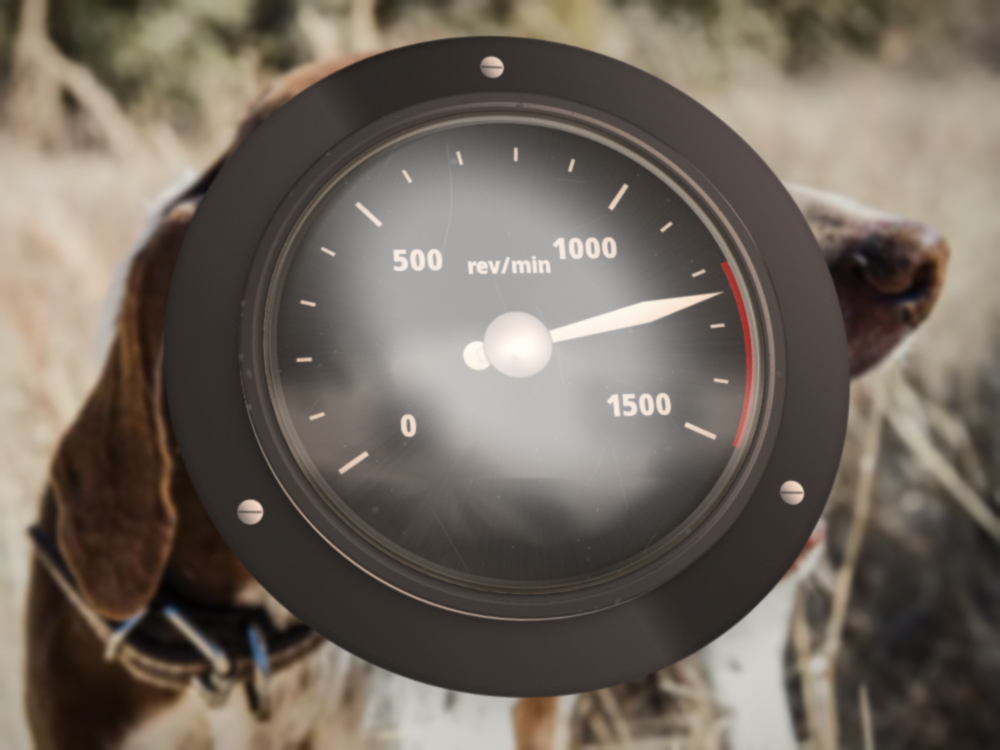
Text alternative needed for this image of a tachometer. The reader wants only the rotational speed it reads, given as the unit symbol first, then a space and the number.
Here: rpm 1250
